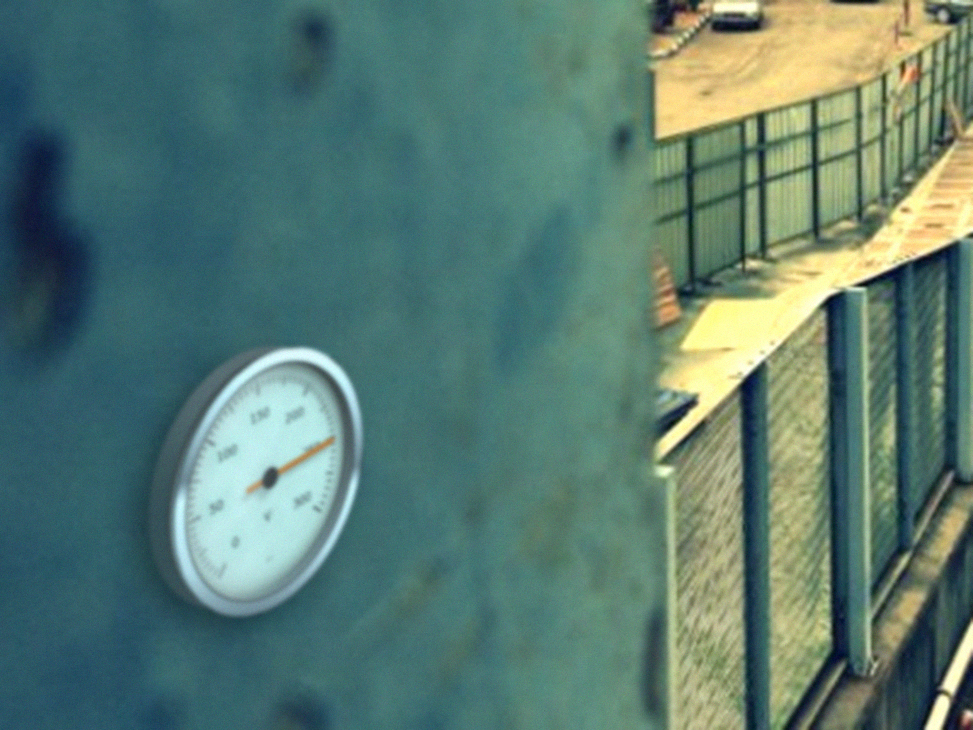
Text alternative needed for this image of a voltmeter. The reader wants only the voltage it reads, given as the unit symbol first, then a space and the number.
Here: V 250
